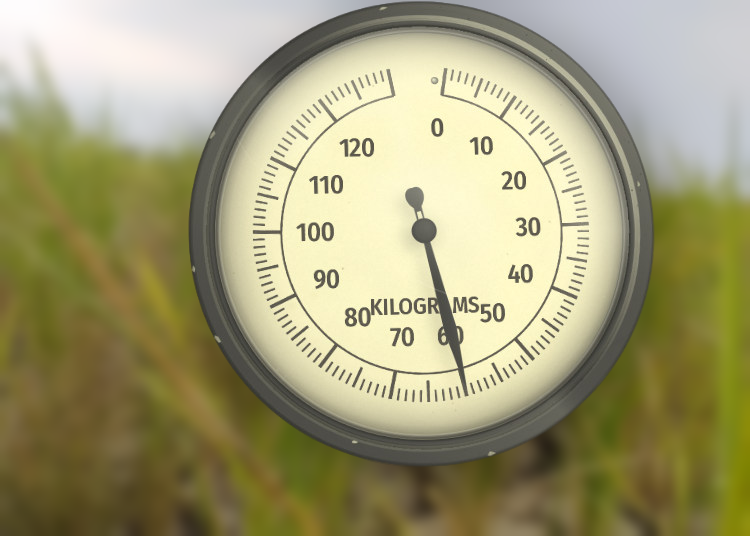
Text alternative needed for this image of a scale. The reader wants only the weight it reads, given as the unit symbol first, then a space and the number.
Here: kg 60
